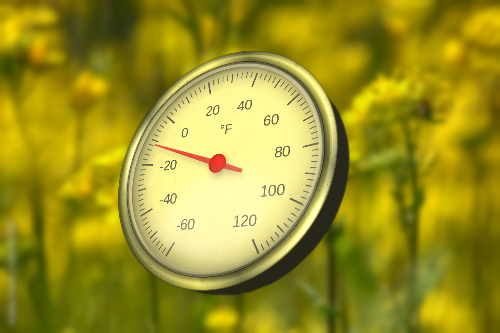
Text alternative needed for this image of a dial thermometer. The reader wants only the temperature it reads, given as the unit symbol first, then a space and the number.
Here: °F -12
